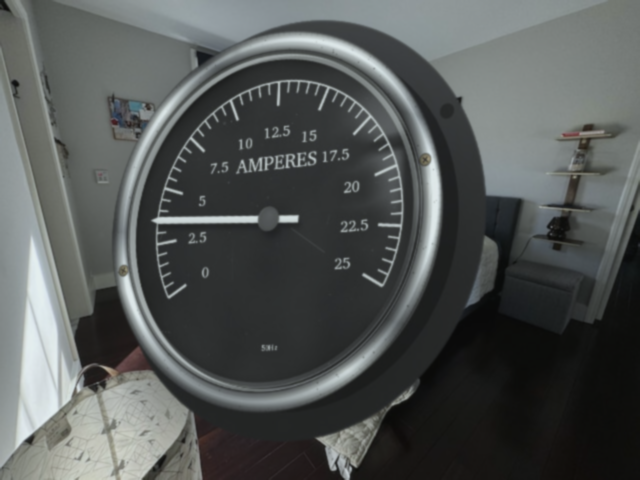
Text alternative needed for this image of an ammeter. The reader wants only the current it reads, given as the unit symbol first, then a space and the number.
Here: A 3.5
